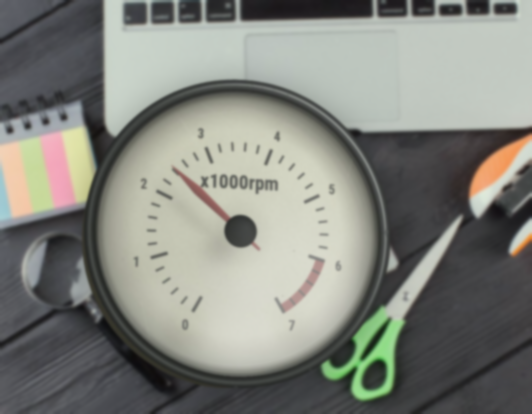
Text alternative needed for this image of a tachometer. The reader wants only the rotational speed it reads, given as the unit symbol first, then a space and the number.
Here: rpm 2400
